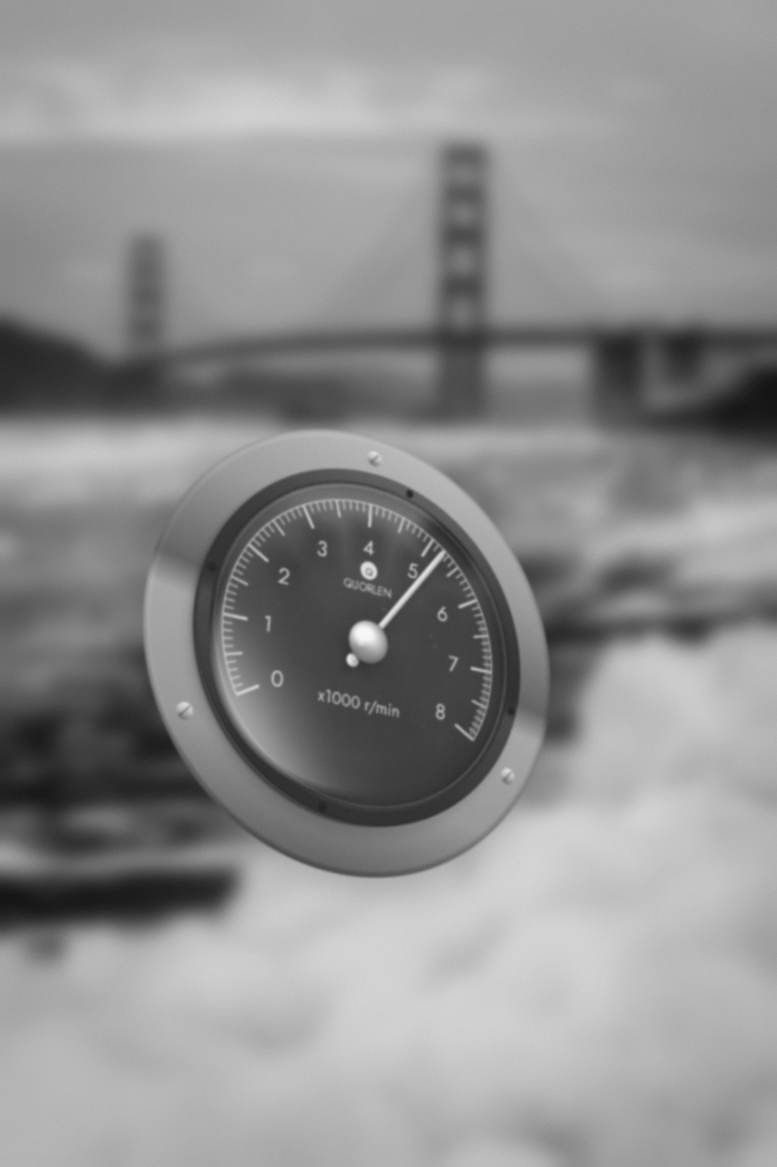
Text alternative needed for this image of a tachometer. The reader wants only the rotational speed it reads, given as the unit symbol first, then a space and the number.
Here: rpm 5200
